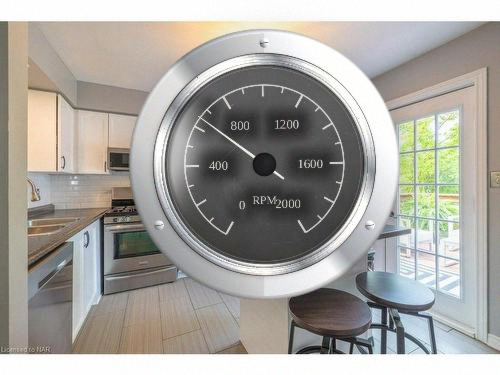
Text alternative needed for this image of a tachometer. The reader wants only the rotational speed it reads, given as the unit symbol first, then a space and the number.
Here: rpm 650
